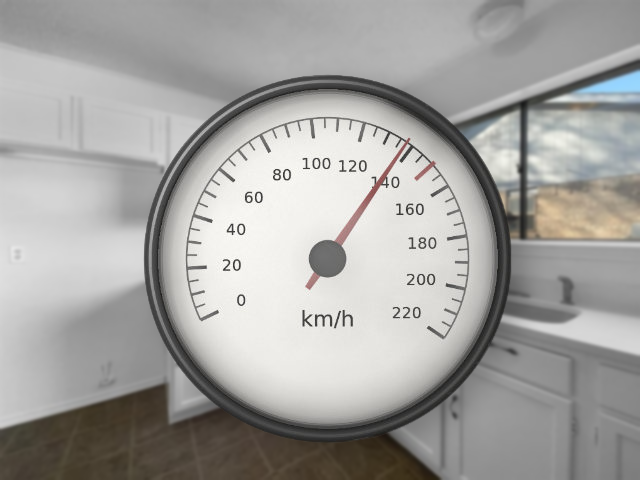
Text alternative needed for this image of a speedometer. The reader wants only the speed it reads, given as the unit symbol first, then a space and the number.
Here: km/h 137.5
